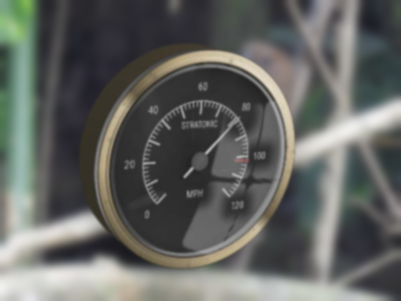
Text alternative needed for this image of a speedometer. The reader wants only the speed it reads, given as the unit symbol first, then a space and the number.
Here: mph 80
